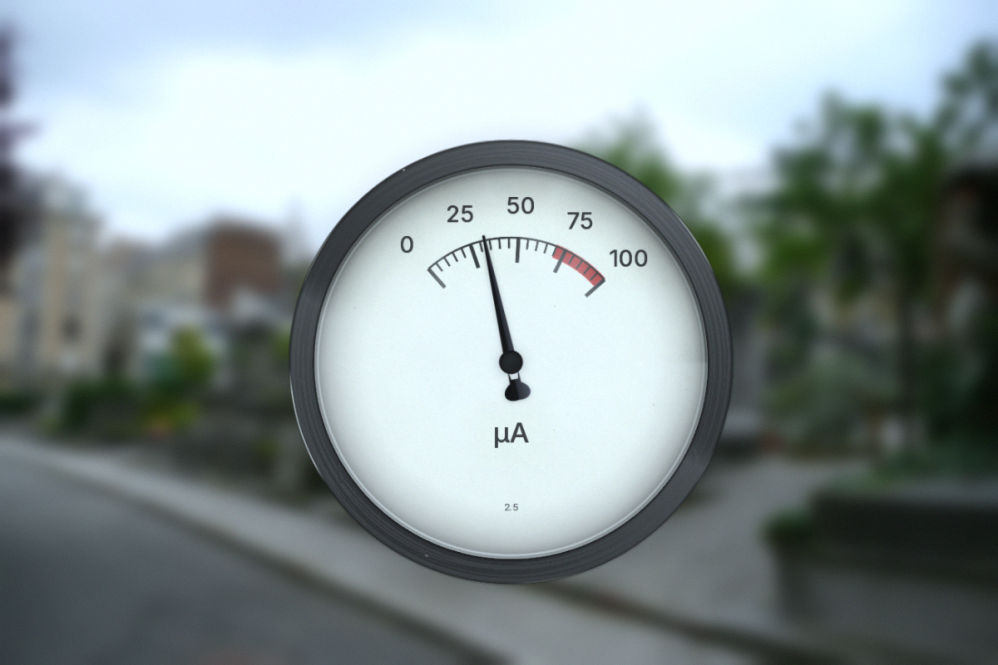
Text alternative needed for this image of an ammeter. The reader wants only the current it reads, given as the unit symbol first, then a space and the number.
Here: µA 32.5
